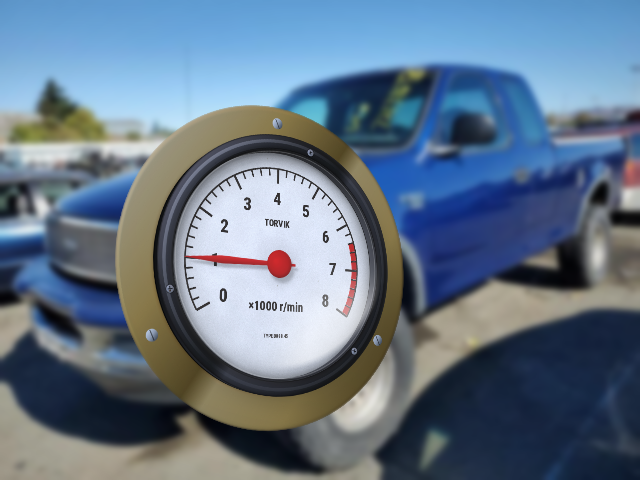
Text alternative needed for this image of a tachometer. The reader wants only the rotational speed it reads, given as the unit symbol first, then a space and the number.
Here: rpm 1000
